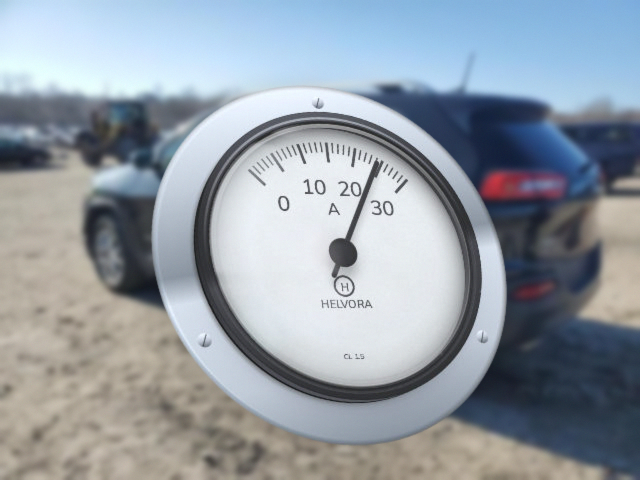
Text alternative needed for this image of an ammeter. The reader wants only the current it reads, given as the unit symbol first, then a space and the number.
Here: A 24
